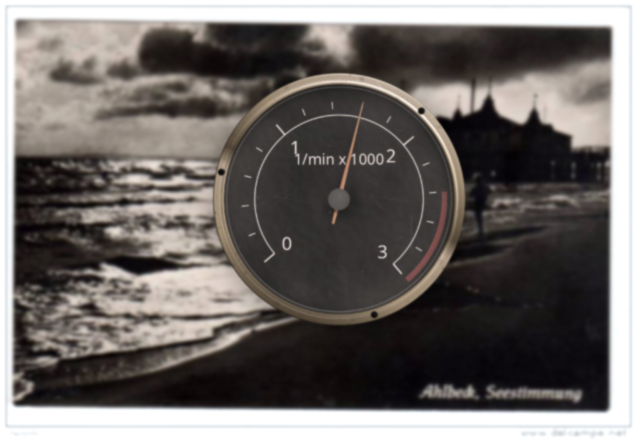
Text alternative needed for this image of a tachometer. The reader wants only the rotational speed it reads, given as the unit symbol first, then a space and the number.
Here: rpm 1600
